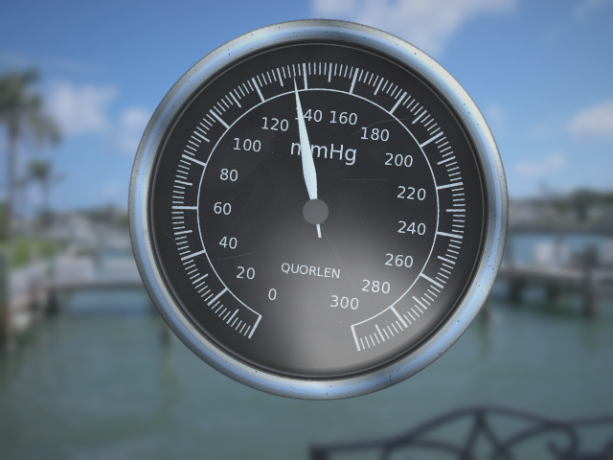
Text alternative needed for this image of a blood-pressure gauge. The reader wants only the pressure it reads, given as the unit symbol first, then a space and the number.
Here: mmHg 136
